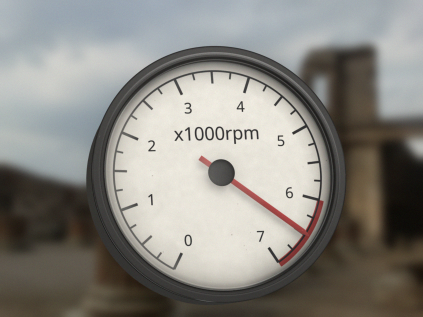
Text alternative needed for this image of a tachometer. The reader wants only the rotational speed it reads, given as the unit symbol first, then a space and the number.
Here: rpm 6500
